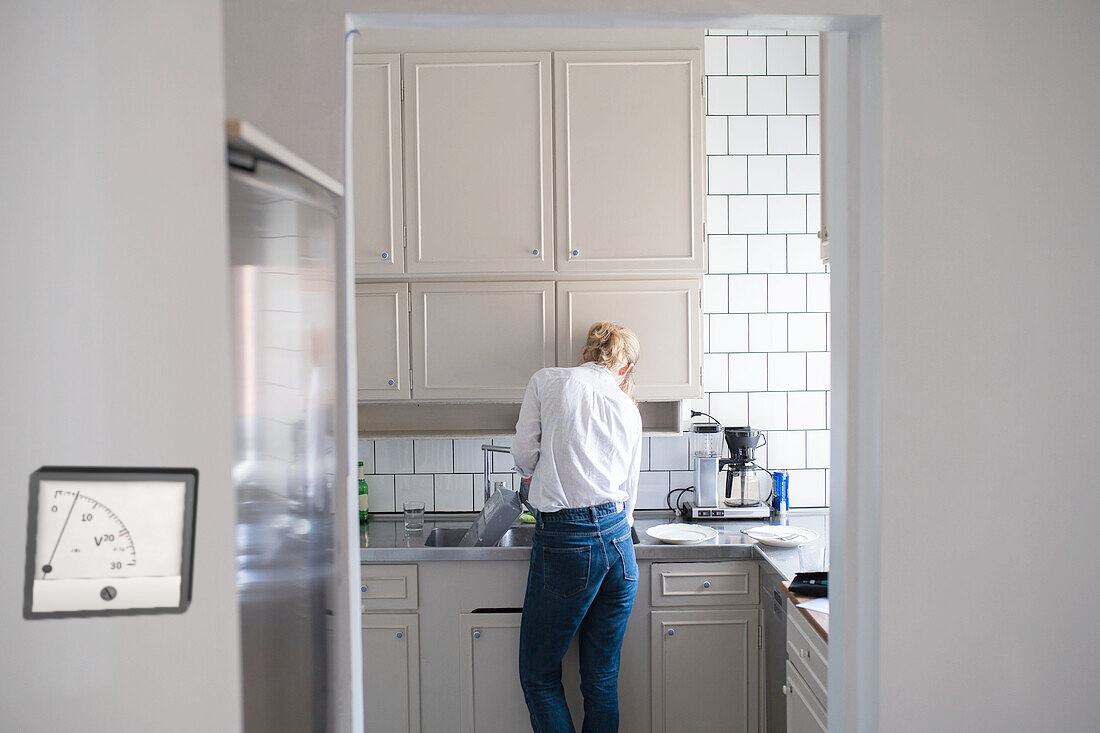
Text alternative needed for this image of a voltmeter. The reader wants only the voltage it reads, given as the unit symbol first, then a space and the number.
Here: V 5
